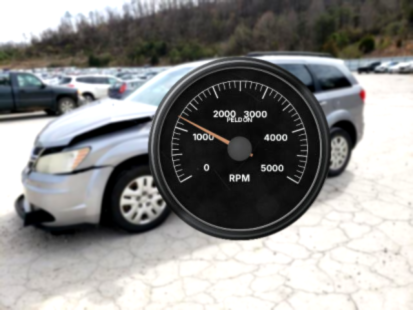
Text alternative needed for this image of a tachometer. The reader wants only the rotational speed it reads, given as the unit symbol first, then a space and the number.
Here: rpm 1200
